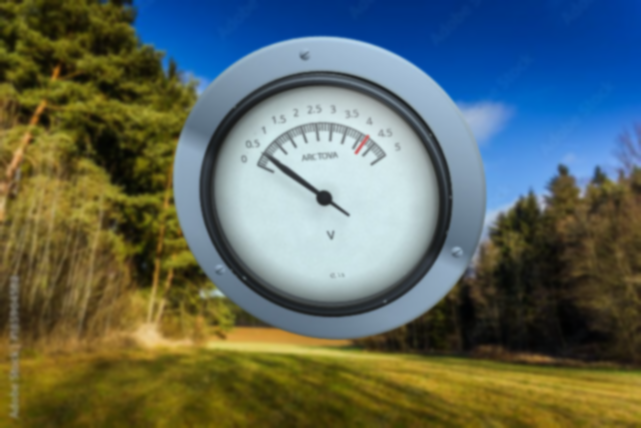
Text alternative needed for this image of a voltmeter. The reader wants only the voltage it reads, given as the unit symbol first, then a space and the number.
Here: V 0.5
